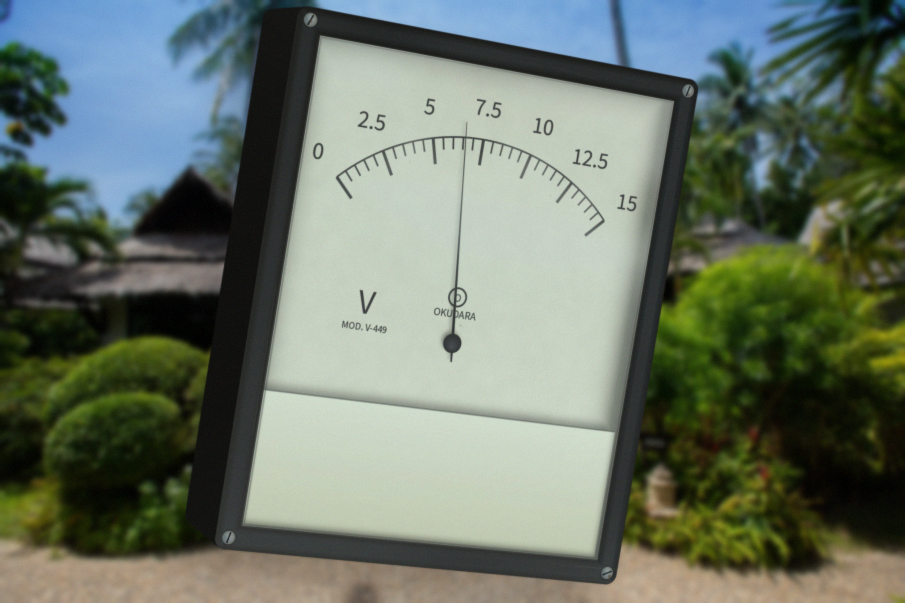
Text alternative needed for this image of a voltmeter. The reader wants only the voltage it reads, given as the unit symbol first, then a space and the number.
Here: V 6.5
